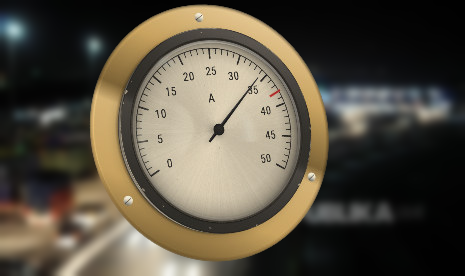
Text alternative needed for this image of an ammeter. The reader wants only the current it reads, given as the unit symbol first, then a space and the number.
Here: A 34
